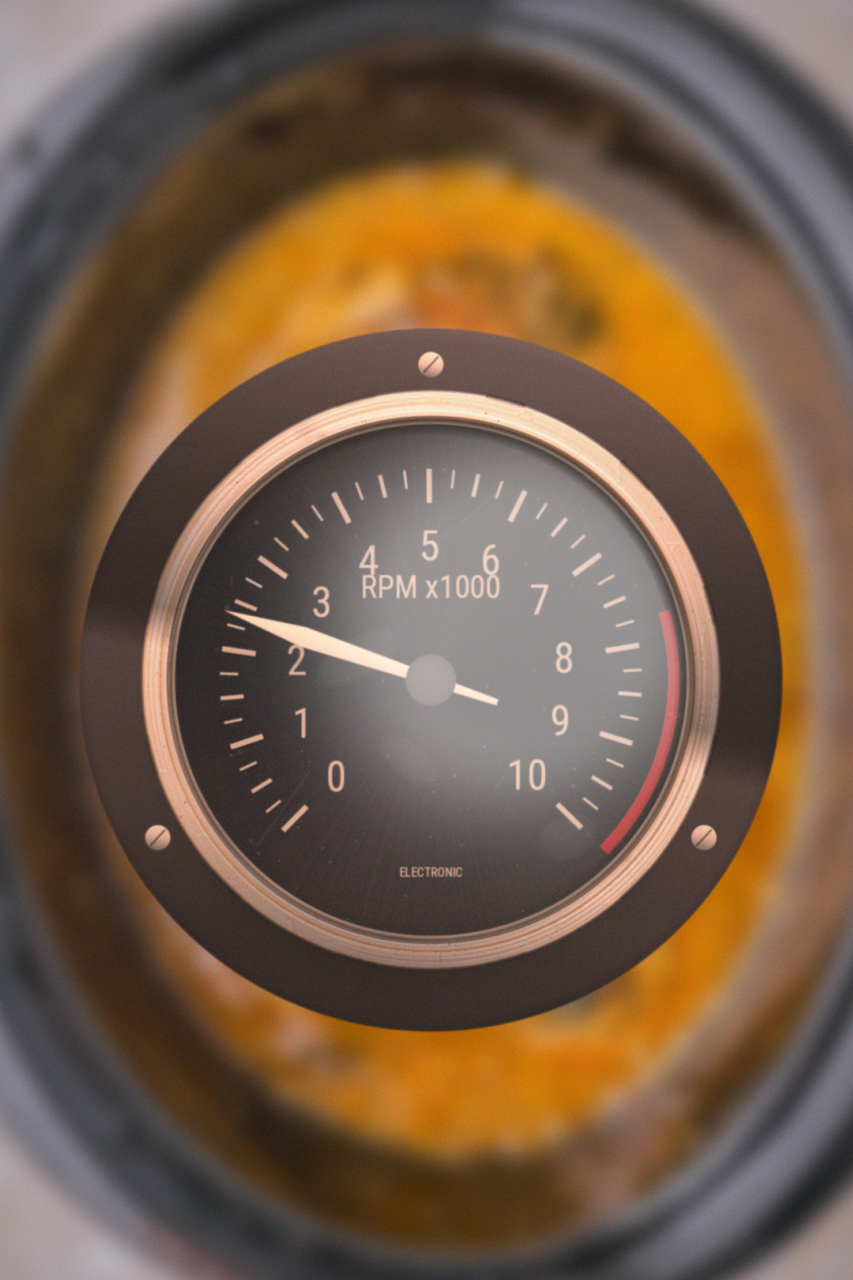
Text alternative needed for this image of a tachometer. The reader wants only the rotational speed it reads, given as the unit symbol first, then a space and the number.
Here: rpm 2375
